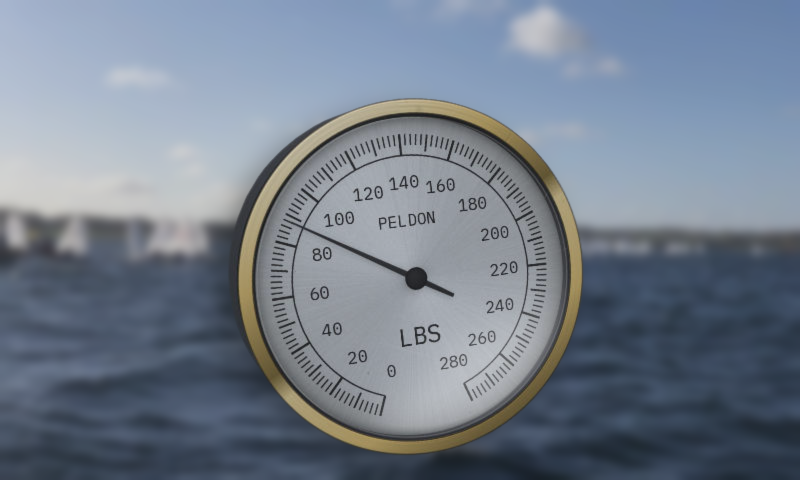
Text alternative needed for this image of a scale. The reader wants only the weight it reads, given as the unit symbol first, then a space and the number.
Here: lb 88
